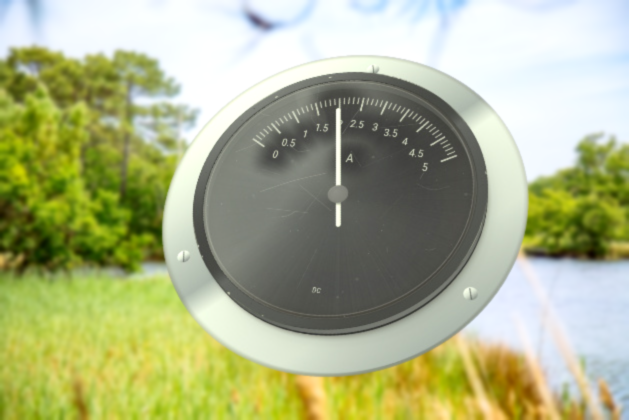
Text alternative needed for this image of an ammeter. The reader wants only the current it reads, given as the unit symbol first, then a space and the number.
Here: A 2
